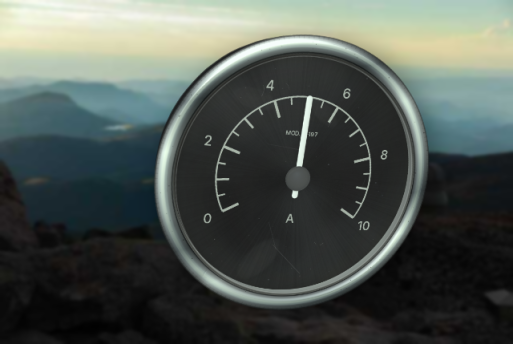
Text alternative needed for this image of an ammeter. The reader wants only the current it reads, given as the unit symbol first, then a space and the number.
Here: A 5
